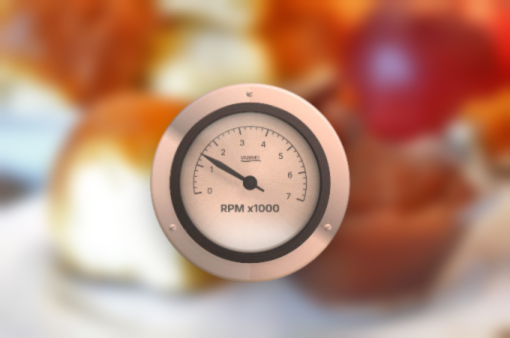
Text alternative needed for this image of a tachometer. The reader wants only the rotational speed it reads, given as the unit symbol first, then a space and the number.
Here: rpm 1400
